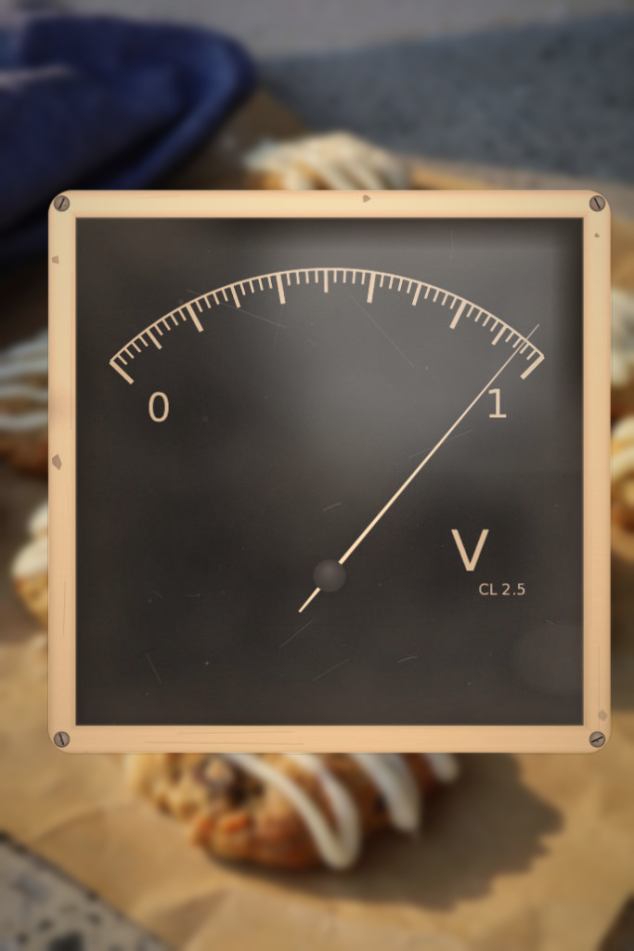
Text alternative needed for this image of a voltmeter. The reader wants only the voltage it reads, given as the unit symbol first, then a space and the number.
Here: V 0.95
